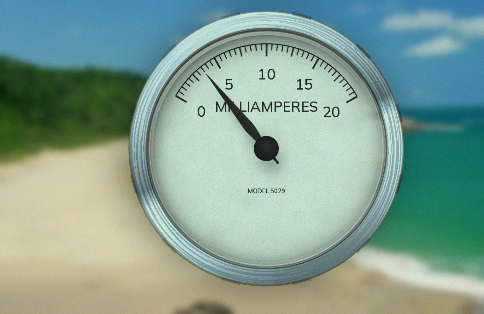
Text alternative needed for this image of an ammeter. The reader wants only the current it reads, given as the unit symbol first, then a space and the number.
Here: mA 3.5
